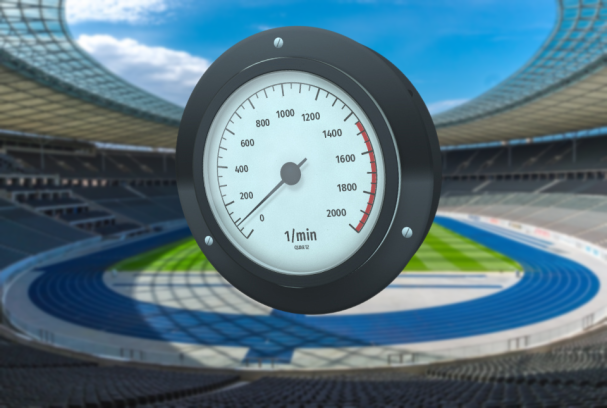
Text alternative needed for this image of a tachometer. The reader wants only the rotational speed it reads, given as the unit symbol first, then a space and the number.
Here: rpm 75
